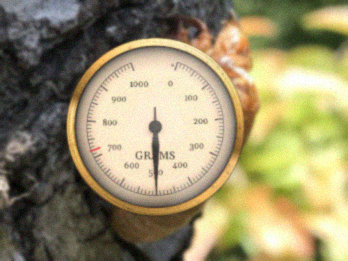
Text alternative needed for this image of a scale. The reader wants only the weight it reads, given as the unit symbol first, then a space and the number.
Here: g 500
